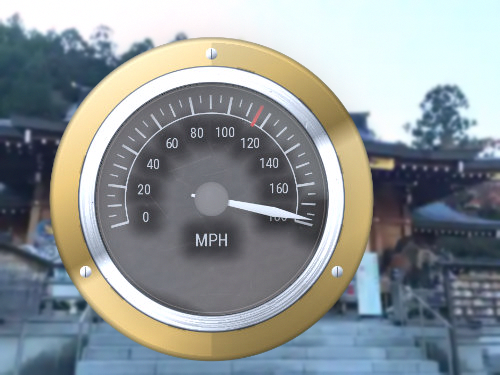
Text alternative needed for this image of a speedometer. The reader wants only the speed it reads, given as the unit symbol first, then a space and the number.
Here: mph 177.5
